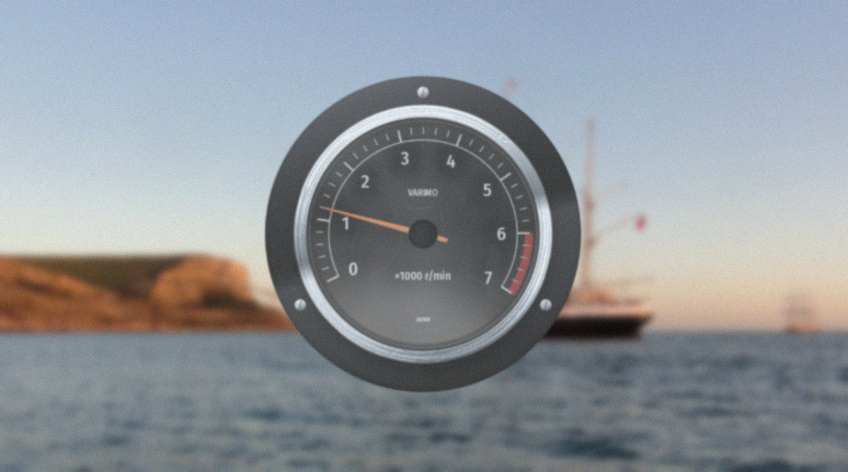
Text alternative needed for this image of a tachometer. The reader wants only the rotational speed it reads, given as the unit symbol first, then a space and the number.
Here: rpm 1200
